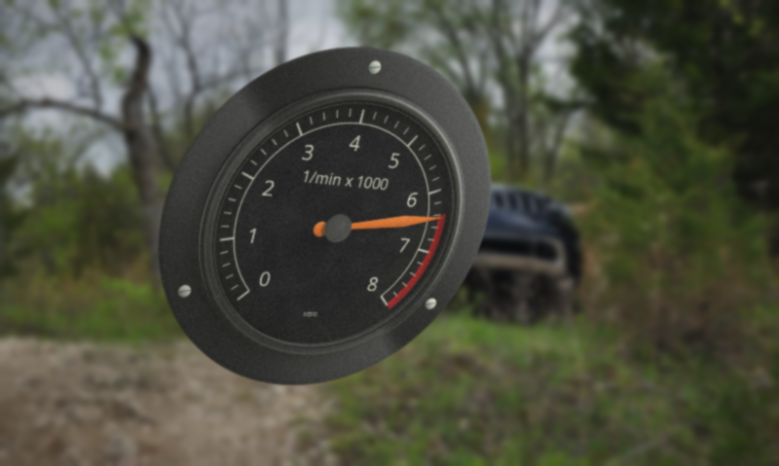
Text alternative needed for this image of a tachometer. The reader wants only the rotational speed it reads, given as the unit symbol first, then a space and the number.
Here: rpm 6400
